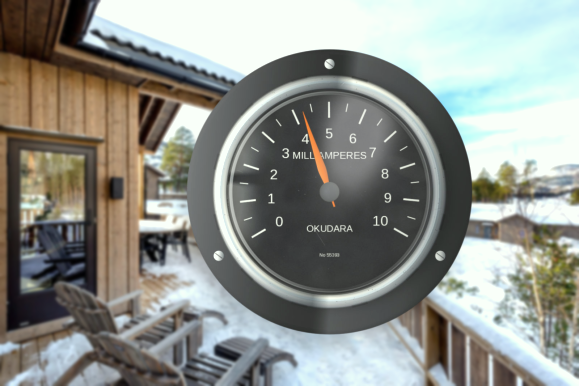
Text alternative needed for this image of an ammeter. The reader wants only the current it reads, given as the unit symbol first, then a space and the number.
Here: mA 4.25
